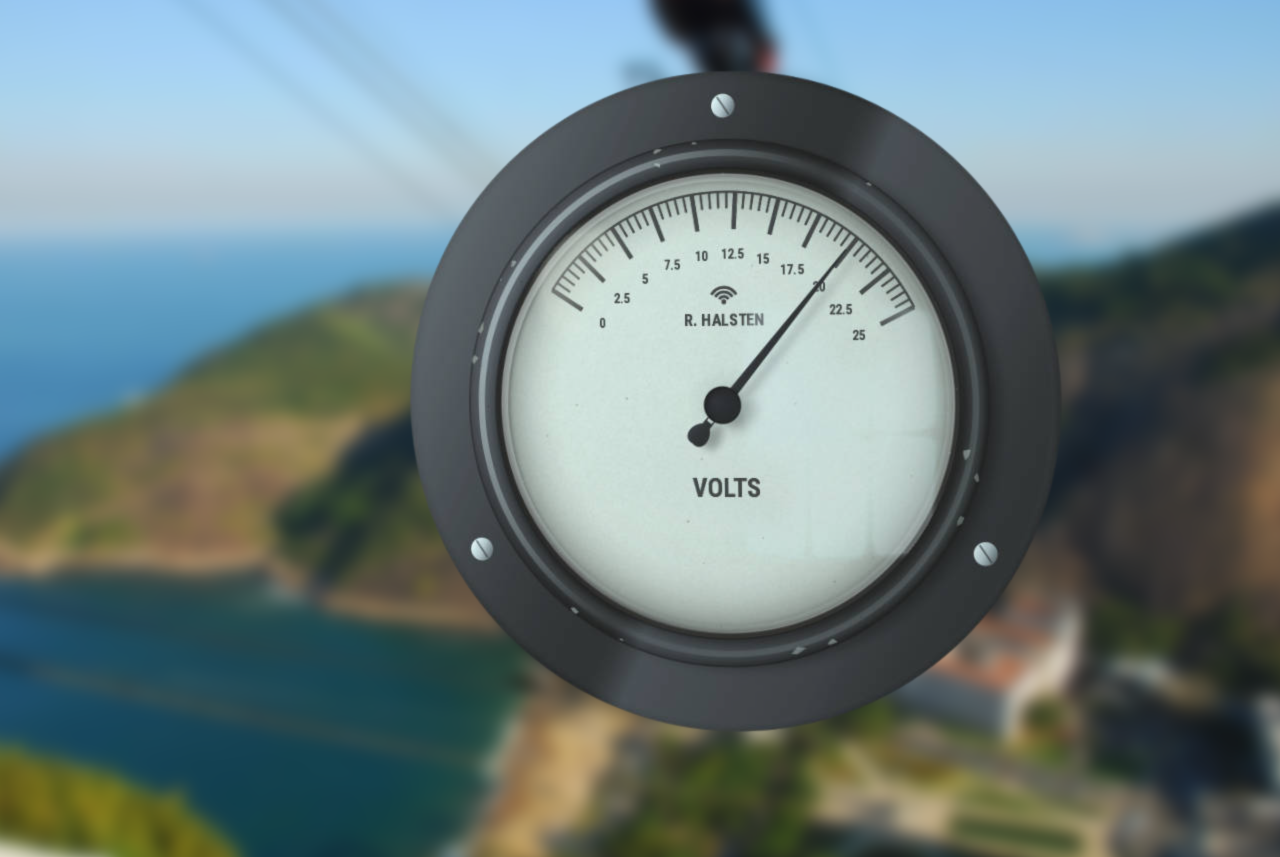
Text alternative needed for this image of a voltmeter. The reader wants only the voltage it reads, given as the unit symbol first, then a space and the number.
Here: V 20
